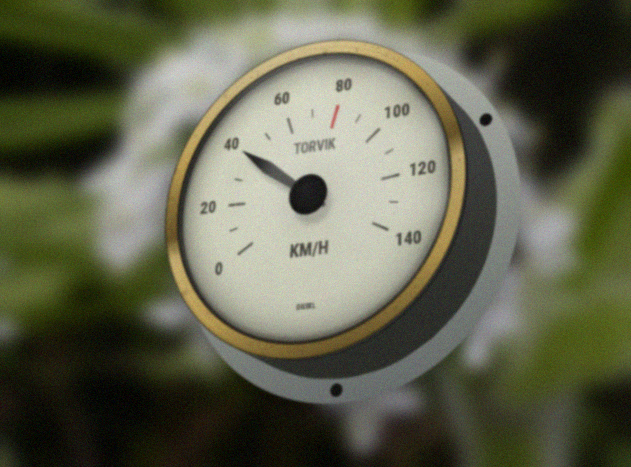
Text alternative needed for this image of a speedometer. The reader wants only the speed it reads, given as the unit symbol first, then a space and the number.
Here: km/h 40
